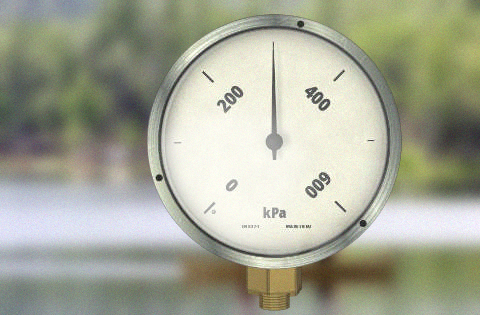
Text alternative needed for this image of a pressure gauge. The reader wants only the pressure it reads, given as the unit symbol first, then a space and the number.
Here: kPa 300
